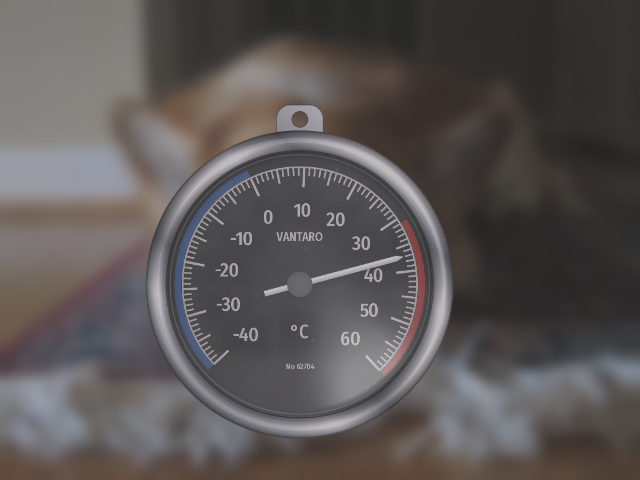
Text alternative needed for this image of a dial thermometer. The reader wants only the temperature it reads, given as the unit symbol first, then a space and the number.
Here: °C 37
